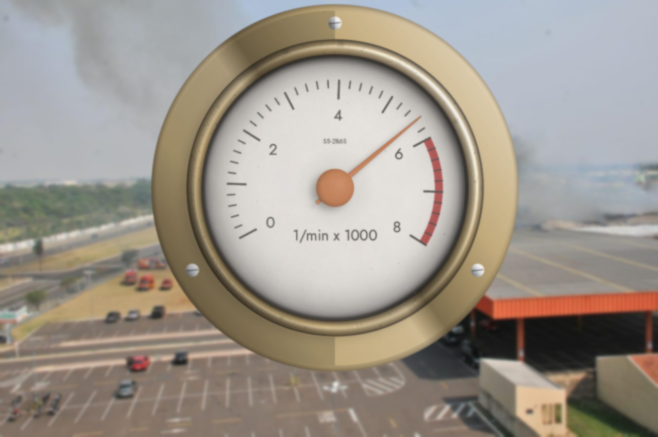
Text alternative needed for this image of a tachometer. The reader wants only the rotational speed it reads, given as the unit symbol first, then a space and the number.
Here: rpm 5600
